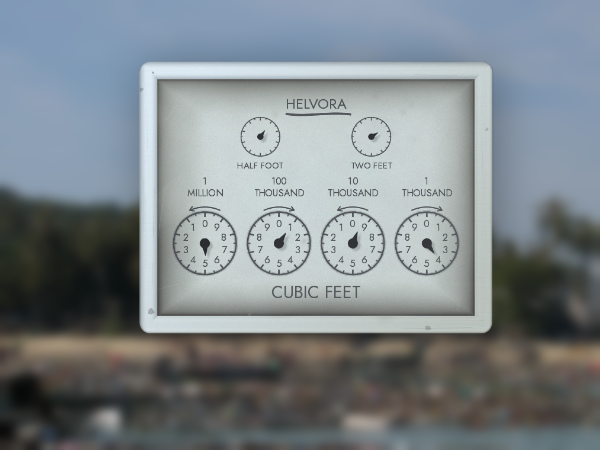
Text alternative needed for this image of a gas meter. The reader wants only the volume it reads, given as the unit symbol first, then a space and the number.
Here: ft³ 509400
